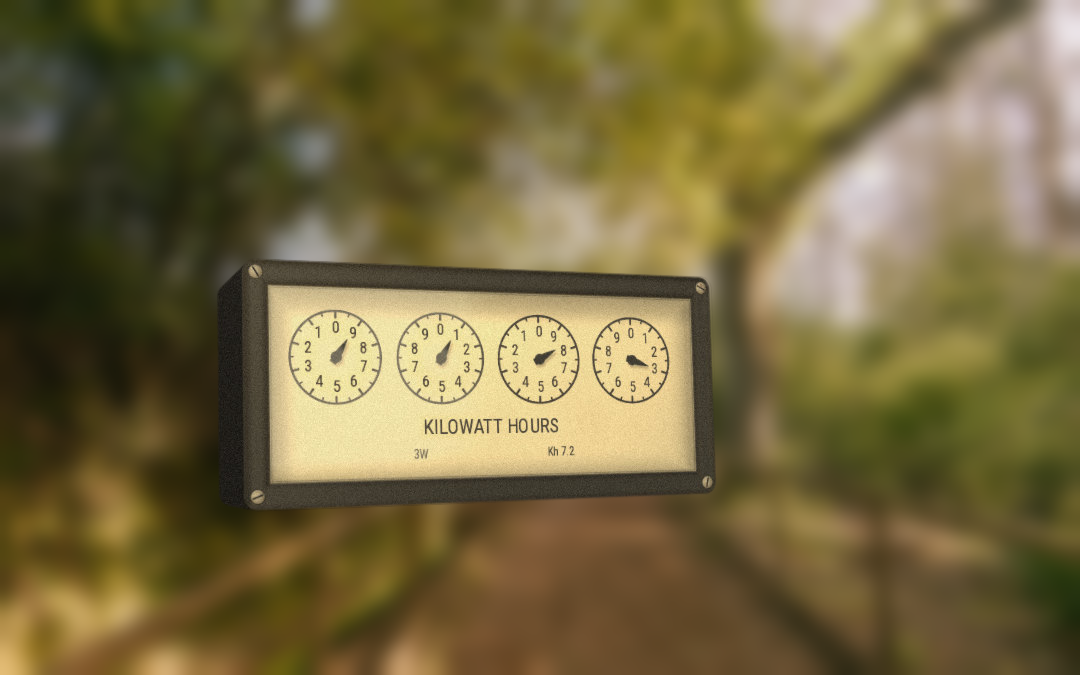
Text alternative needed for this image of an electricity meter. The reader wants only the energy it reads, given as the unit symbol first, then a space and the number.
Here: kWh 9083
